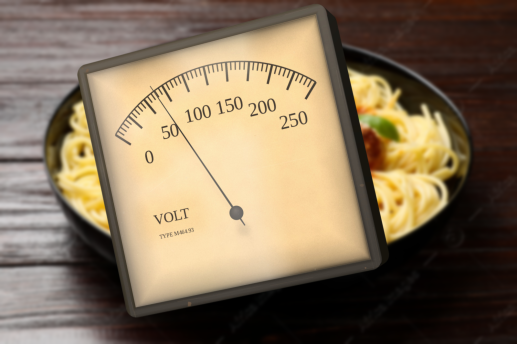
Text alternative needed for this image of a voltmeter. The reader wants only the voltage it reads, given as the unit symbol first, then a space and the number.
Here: V 65
